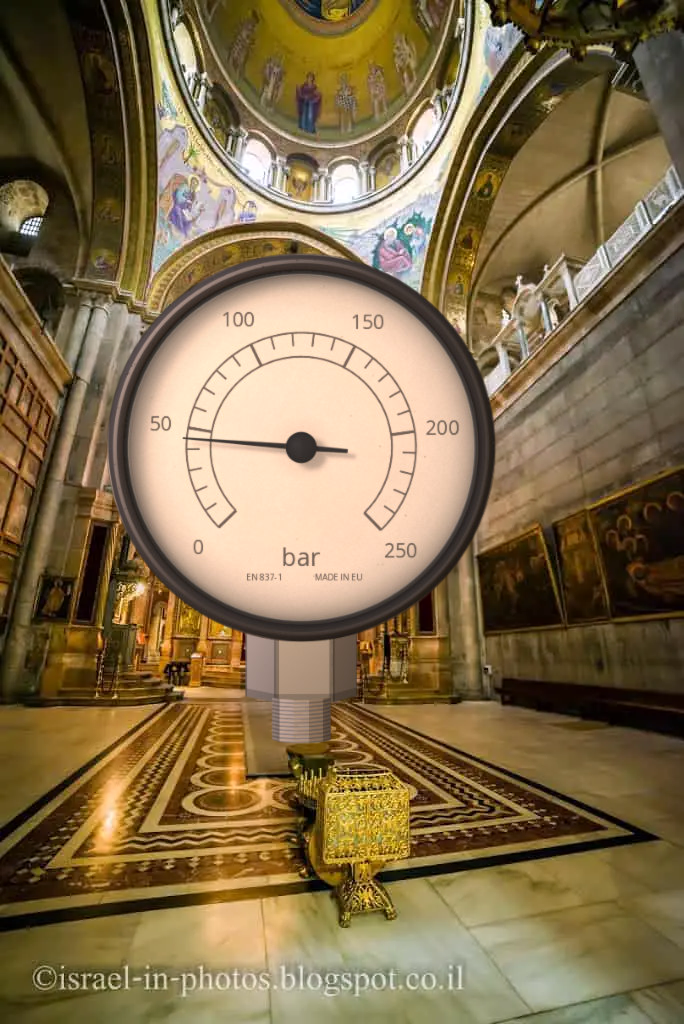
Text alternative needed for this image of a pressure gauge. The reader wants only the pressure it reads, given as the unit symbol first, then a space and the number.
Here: bar 45
